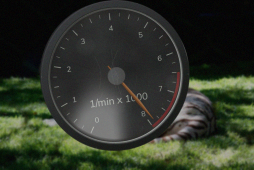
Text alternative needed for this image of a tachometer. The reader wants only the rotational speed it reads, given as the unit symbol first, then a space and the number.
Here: rpm 7875
